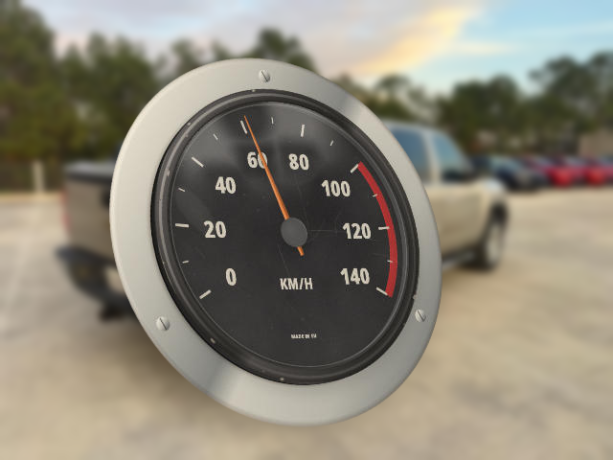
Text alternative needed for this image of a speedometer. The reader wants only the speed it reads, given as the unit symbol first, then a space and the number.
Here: km/h 60
